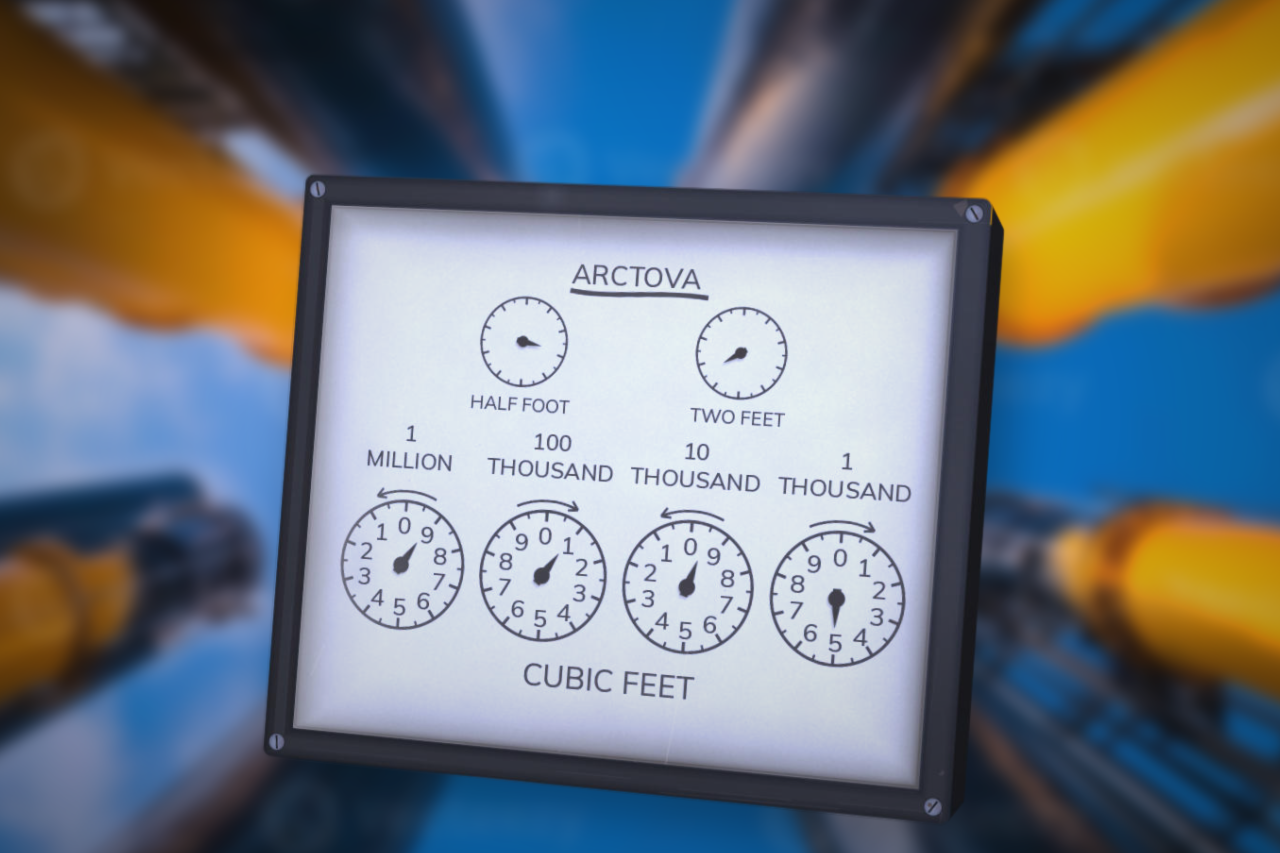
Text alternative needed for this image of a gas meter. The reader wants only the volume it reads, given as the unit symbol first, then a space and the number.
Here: ft³ 909500
